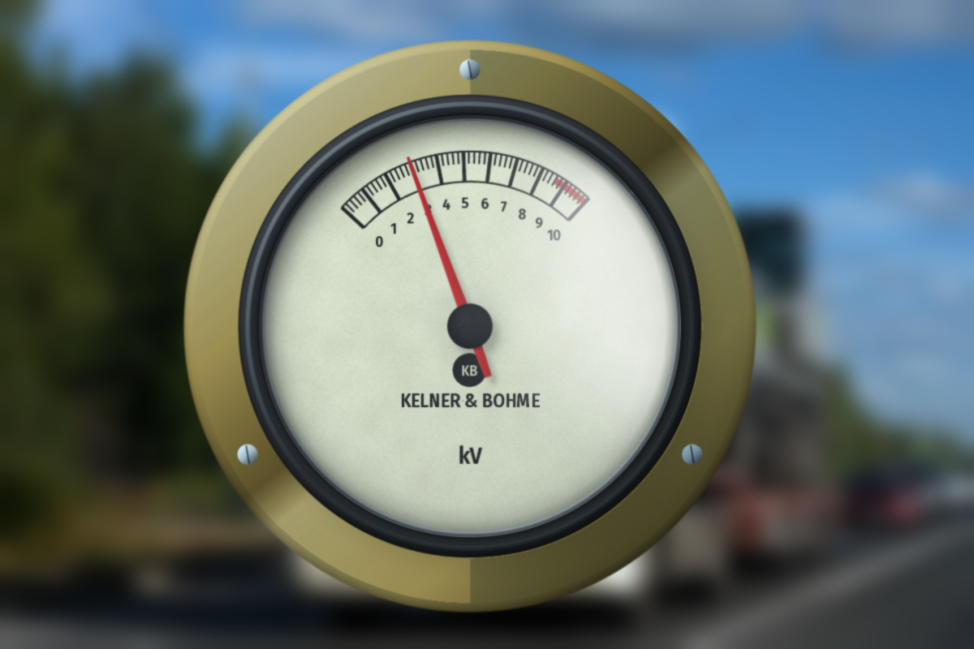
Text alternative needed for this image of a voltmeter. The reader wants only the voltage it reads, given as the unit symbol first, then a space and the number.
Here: kV 3
